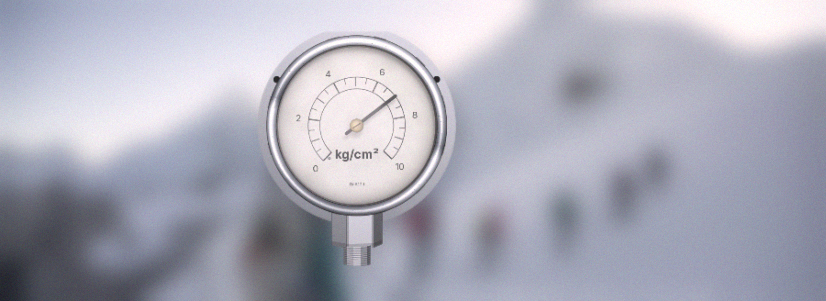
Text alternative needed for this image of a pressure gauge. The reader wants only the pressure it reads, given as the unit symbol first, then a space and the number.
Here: kg/cm² 7
